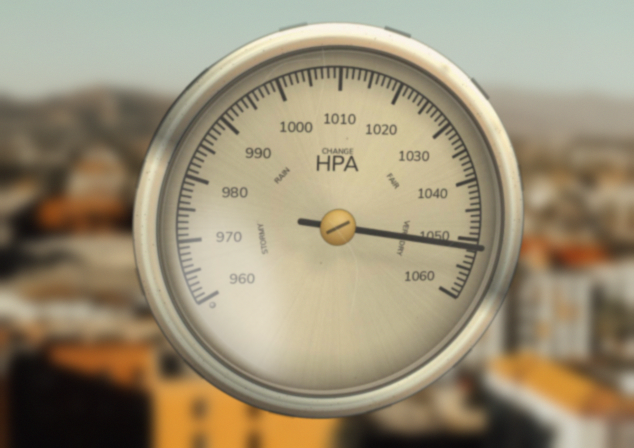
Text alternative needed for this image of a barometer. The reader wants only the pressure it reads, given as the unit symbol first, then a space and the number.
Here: hPa 1051
